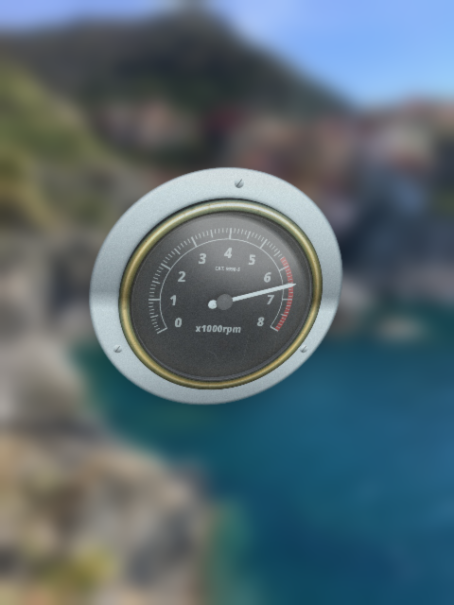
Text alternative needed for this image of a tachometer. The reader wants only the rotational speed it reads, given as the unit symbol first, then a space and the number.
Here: rpm 6500
